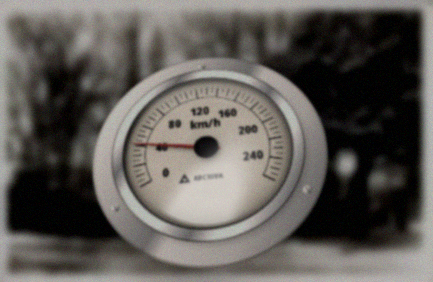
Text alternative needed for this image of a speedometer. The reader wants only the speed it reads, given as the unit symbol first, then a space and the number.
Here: km/h 40
